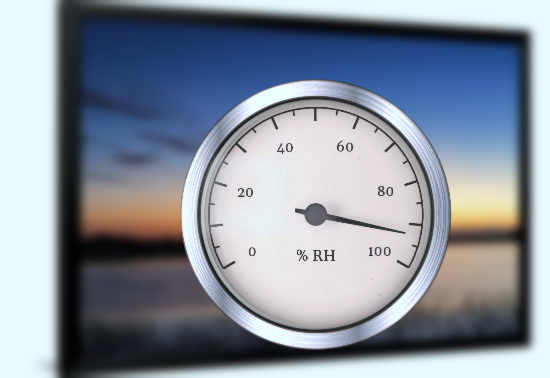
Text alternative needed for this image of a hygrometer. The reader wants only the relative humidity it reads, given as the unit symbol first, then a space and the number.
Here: % 92.5
